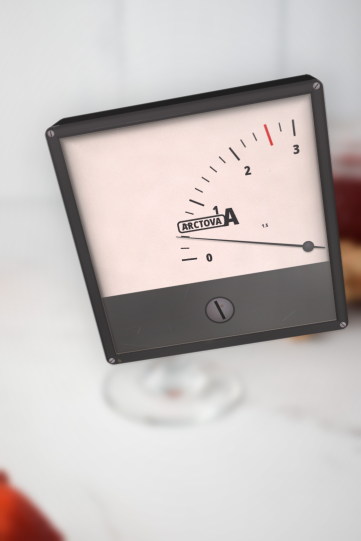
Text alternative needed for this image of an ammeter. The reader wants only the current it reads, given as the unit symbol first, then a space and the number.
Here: A 0.4
